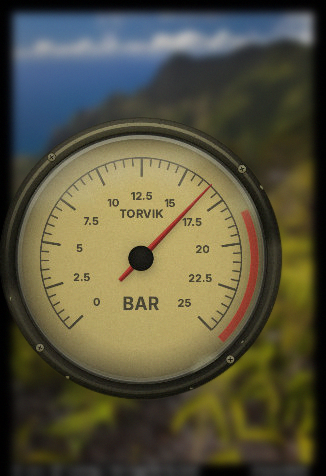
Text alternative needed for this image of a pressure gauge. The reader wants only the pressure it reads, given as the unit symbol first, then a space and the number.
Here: bar 16.5
